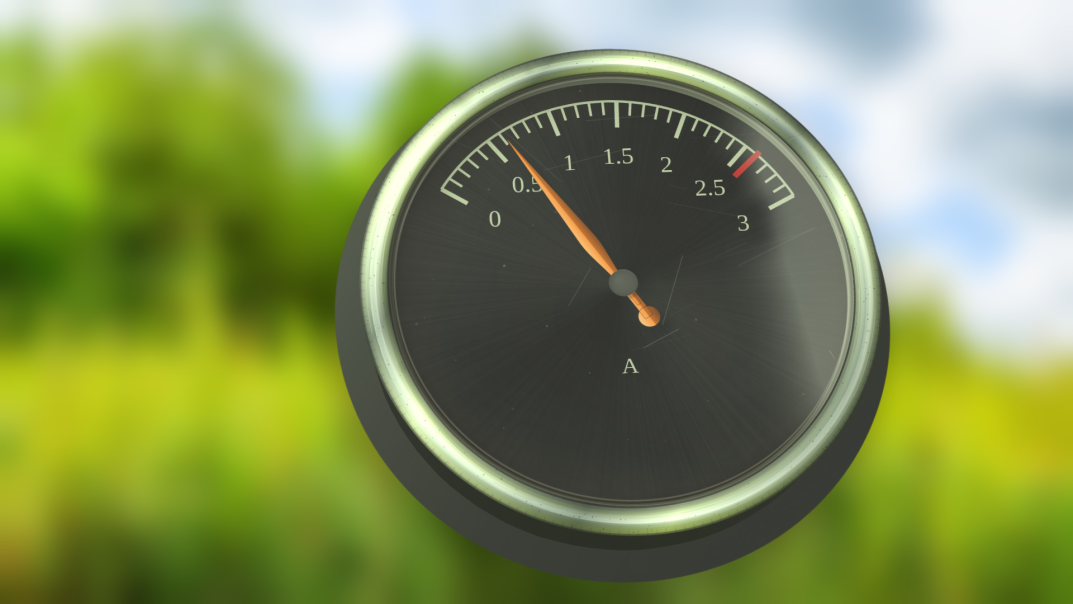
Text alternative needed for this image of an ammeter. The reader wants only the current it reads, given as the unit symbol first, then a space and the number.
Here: A 0.6
